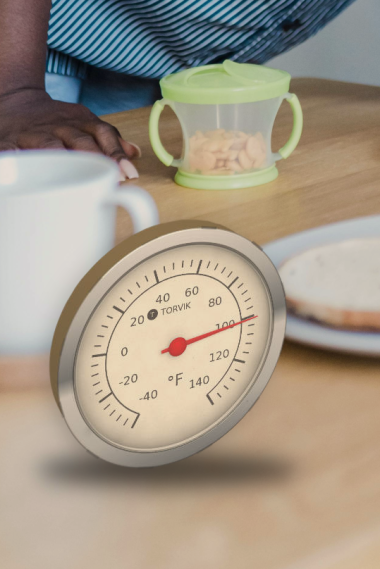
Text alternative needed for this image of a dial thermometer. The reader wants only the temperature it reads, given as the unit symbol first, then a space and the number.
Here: °F 100
